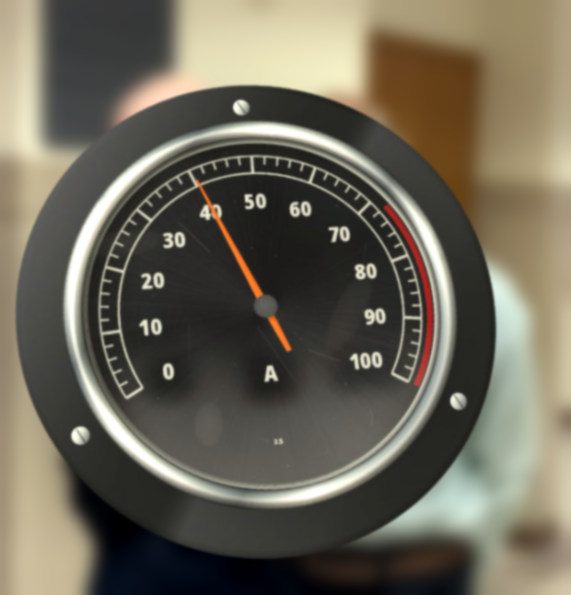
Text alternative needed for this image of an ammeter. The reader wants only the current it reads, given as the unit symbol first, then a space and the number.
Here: A 40
